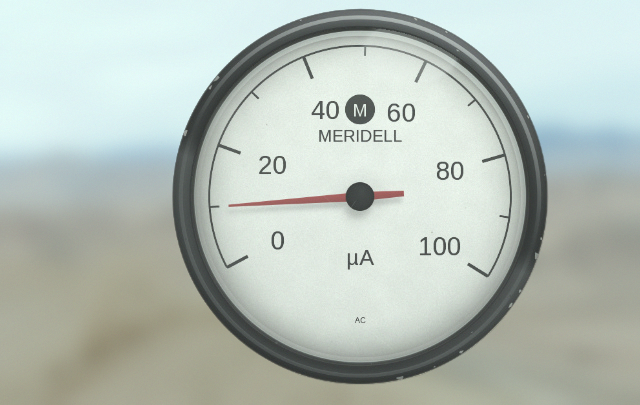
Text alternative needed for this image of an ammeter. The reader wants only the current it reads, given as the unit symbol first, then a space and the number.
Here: µA 10
